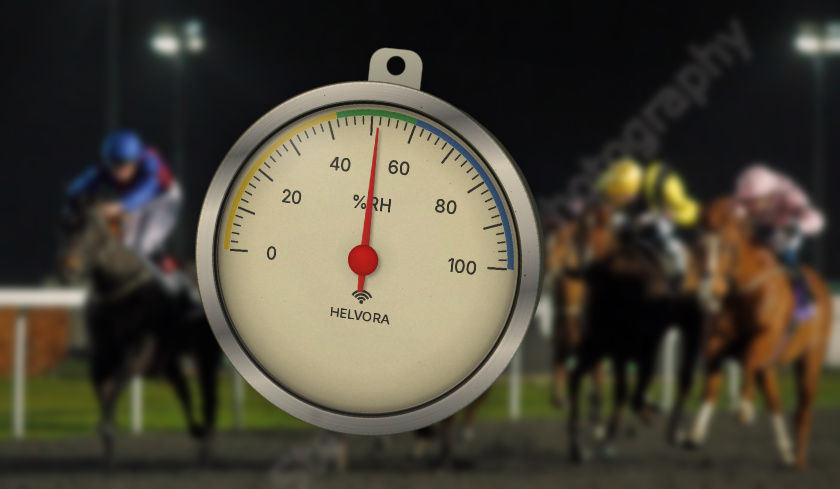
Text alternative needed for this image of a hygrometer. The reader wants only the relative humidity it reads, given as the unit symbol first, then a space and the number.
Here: % 52
